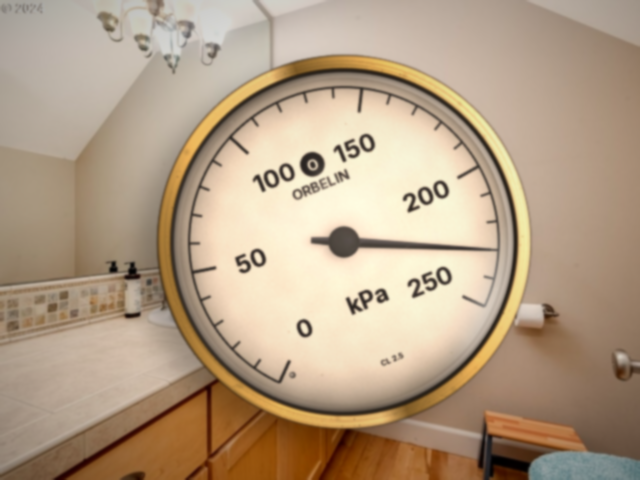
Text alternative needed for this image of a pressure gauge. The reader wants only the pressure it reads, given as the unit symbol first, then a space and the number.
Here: kPa 230
